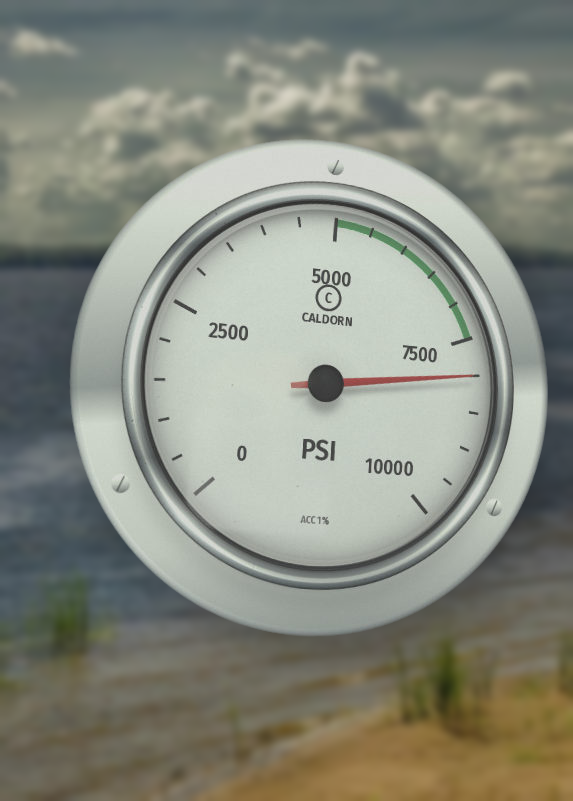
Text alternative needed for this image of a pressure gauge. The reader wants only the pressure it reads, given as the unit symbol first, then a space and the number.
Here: psi 8000
